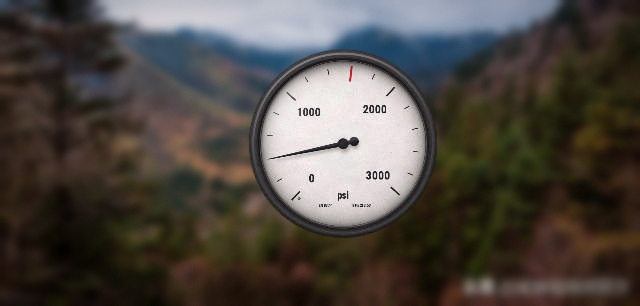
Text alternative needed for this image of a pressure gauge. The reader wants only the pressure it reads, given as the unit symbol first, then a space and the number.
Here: psi 400
